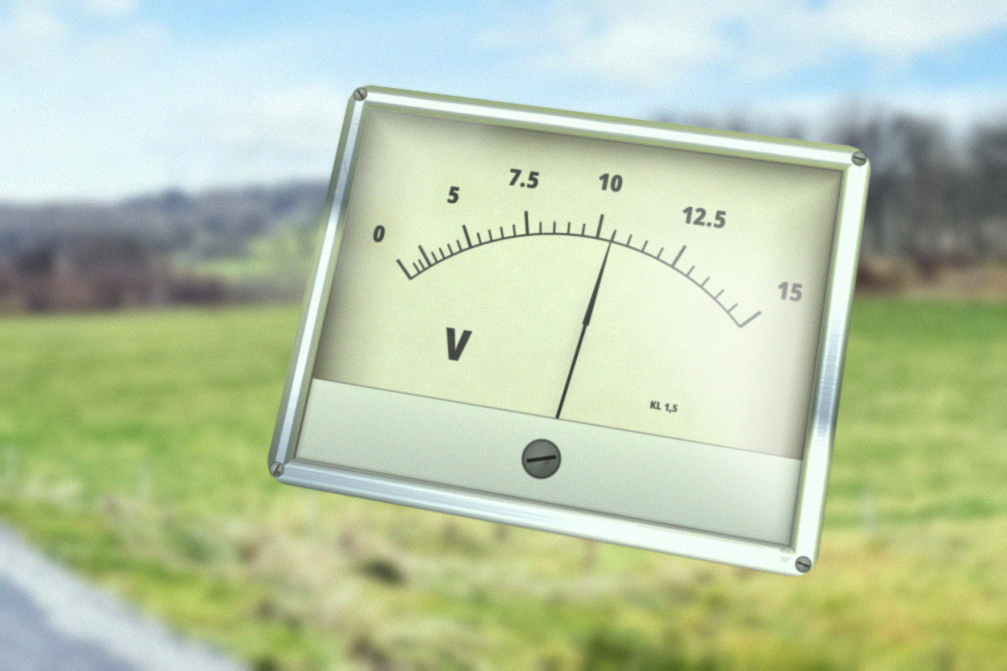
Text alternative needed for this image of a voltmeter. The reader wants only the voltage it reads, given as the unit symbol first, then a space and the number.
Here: V 10.5
